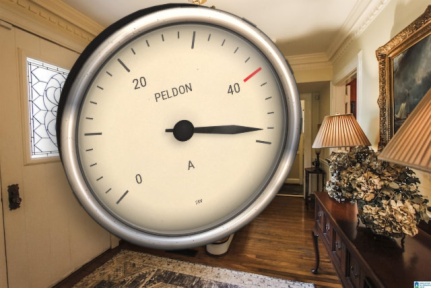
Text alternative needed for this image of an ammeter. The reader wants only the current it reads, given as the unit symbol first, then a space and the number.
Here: A 48
